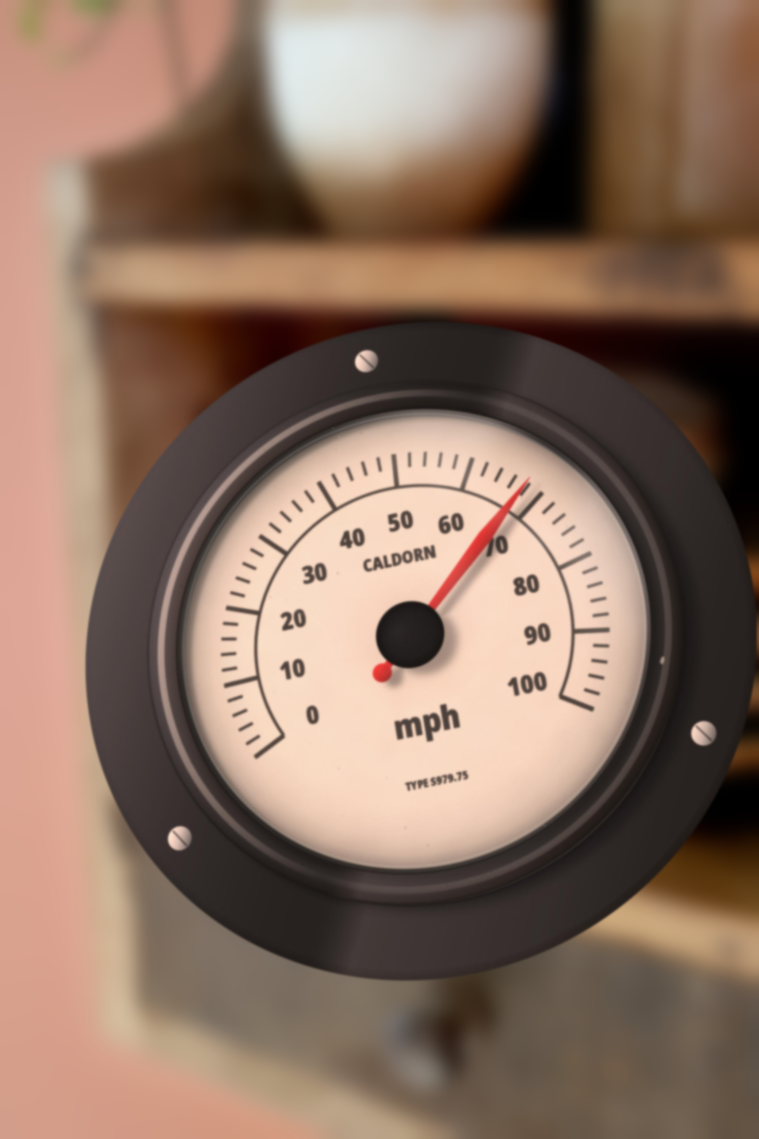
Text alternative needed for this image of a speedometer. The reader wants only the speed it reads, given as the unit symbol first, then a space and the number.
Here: mph 68
